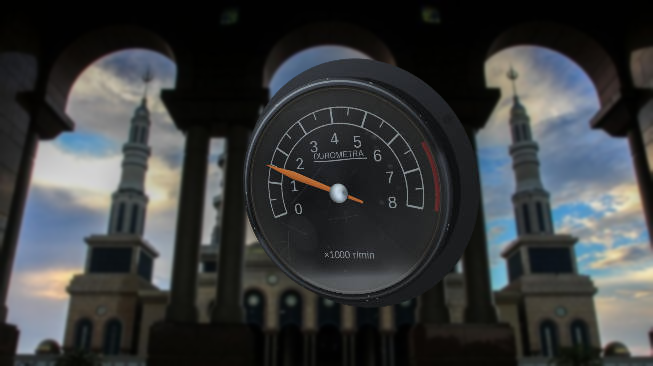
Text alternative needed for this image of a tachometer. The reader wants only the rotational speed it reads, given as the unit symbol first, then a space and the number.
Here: rpm 1500
